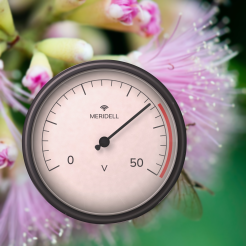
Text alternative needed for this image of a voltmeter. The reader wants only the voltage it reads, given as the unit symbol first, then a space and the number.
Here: V 35
